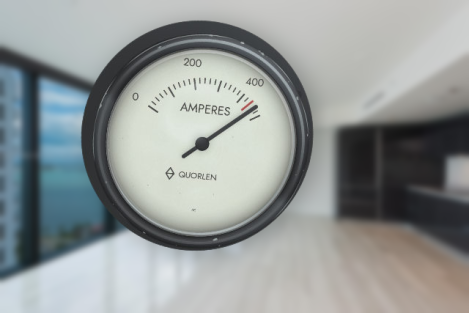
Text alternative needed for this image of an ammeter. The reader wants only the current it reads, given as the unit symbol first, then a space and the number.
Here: A 460
